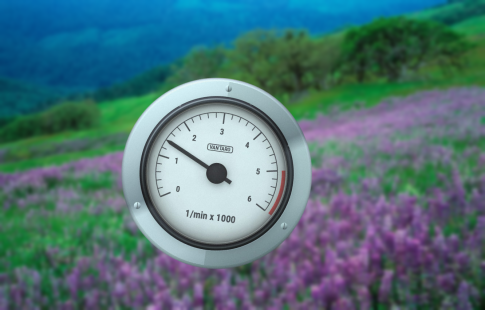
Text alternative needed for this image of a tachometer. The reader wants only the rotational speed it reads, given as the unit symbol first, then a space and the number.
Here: rpm 1400
